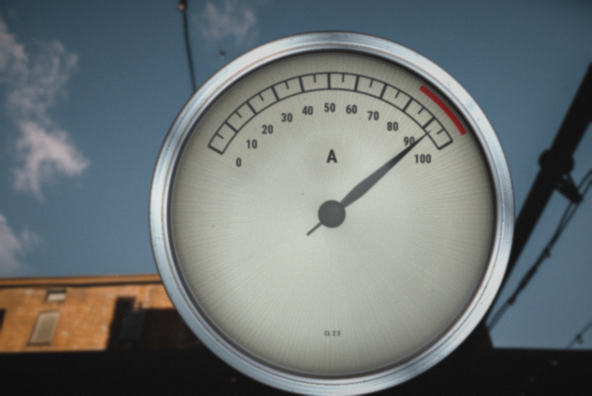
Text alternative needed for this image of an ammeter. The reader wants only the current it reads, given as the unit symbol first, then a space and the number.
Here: A 92.5
